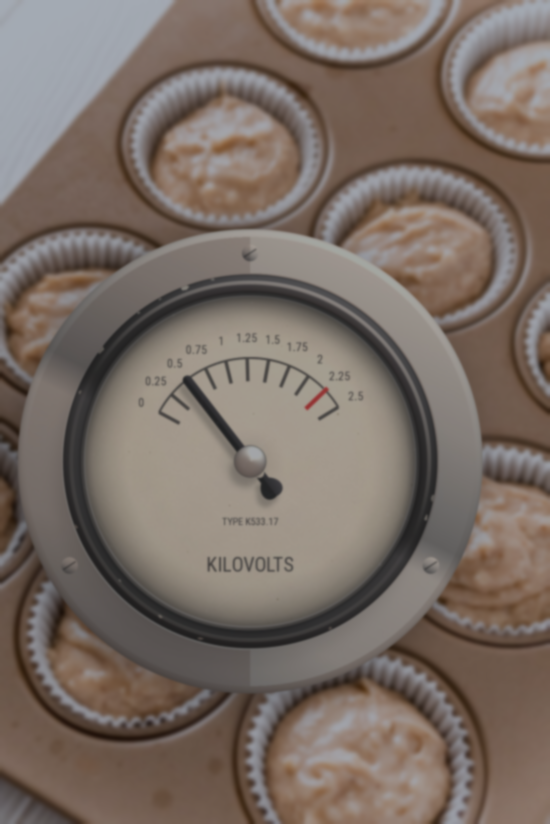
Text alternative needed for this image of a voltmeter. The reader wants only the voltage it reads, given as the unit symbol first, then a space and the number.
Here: kV 0.5
